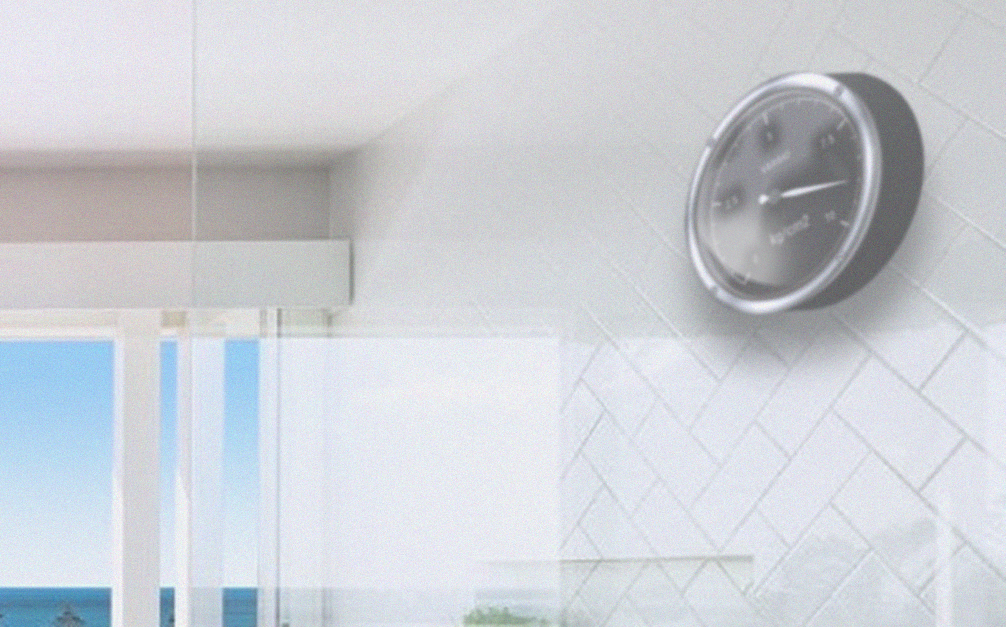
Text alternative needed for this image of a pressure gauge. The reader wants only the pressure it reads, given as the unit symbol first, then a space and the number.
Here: kg/cm² 9
